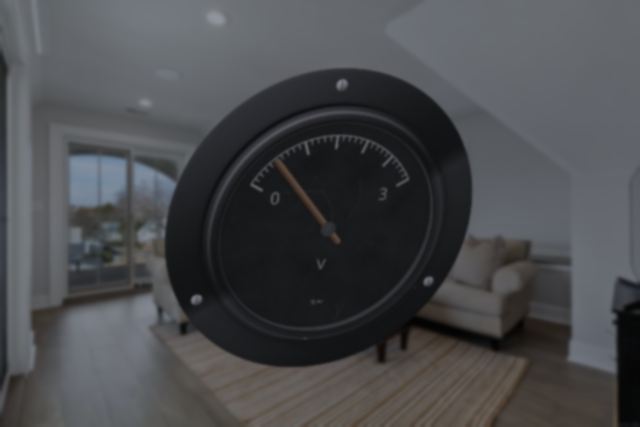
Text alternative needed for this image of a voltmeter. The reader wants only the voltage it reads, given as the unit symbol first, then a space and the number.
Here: V 0.5
